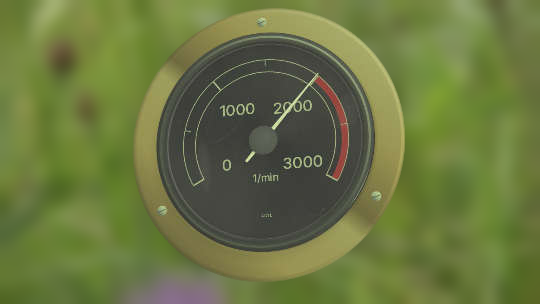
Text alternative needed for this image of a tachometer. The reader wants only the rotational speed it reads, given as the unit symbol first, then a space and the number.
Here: rpm 2000
